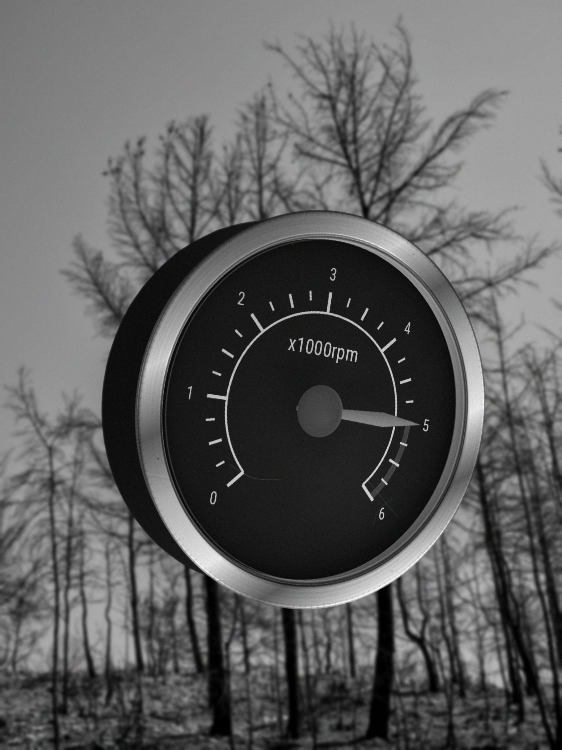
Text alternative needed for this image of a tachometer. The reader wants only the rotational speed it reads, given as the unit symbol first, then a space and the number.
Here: rpm 5000
